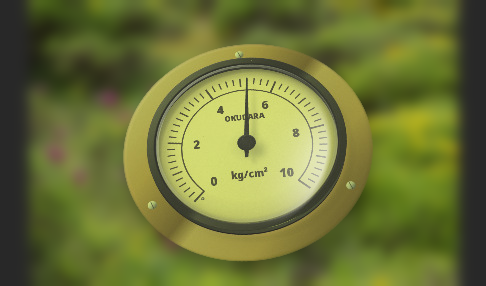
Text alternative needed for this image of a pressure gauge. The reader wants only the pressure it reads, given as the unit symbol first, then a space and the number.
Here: kg/cm² 5.2
